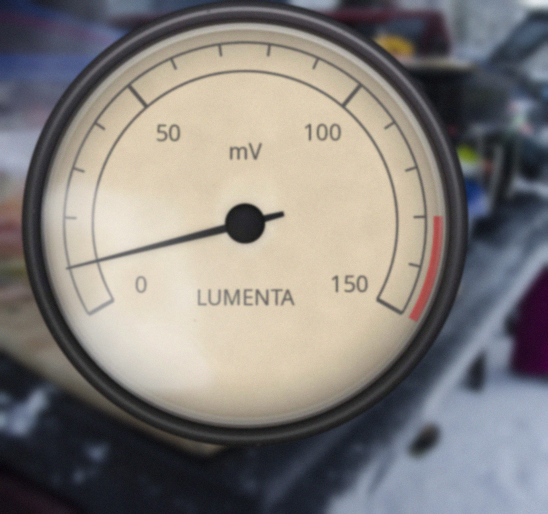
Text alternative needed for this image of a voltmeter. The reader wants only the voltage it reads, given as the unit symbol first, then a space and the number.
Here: mV 10
